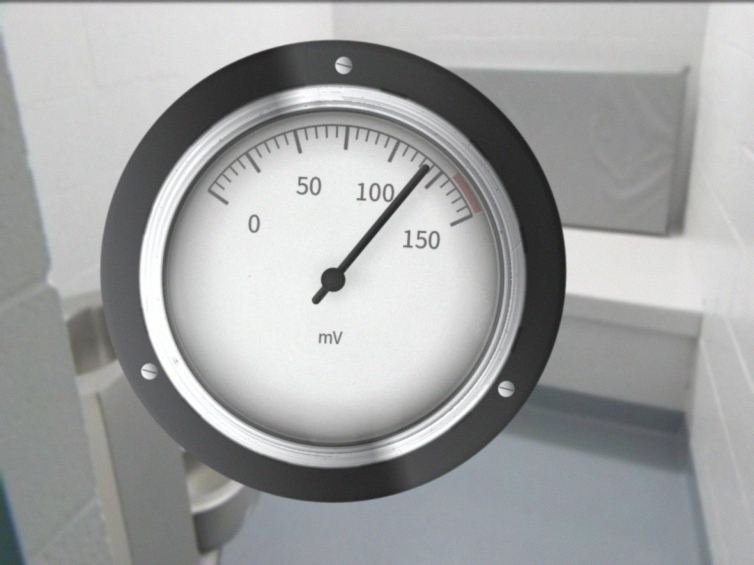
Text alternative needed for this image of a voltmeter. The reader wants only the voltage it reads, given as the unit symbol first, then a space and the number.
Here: mV 117.5
